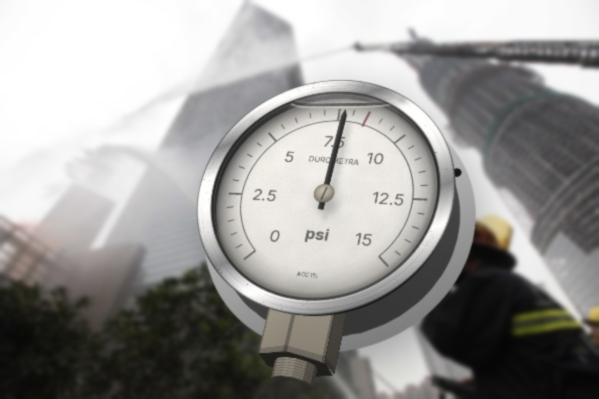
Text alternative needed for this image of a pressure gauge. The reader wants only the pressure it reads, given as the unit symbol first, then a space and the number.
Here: psi 7.75
